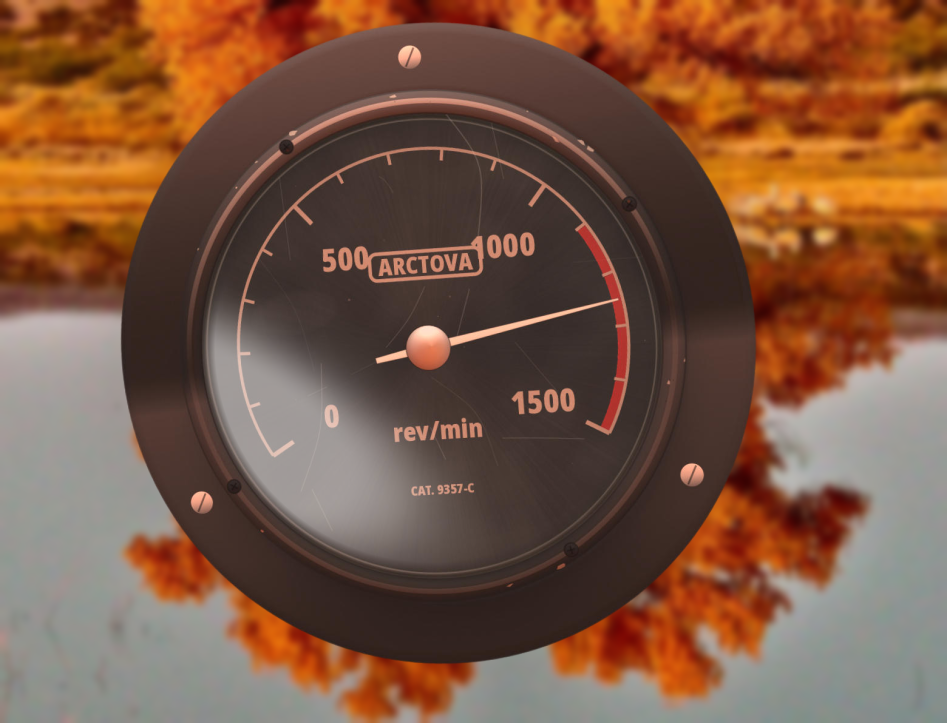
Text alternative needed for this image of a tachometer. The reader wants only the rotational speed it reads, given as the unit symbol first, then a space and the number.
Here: rpm 1250
